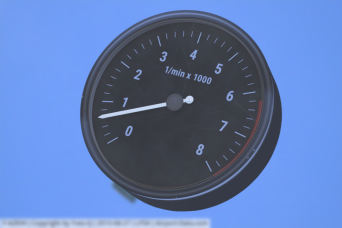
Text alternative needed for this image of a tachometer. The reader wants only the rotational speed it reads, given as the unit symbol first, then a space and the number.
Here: rpm 600
